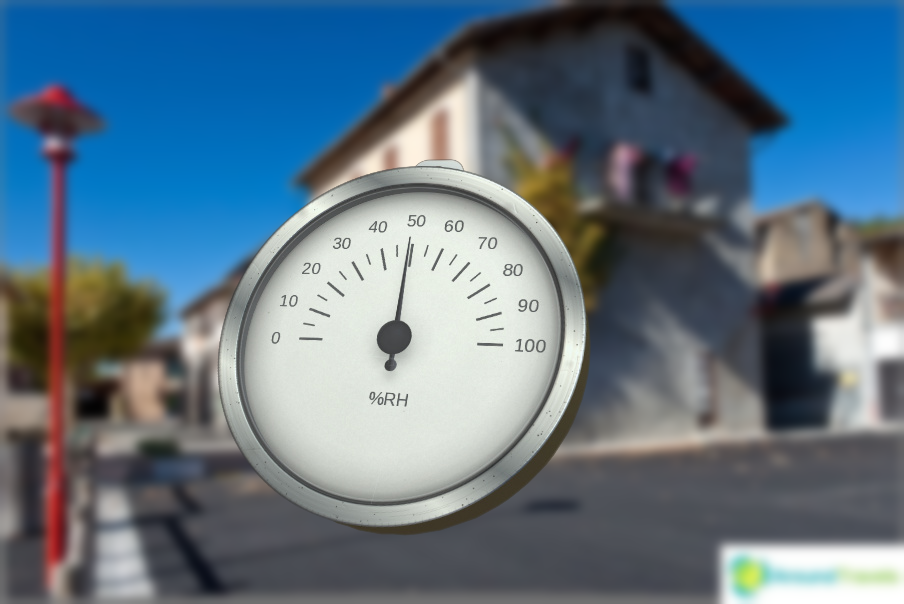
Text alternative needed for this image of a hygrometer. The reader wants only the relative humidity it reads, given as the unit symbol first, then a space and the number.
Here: % 50
